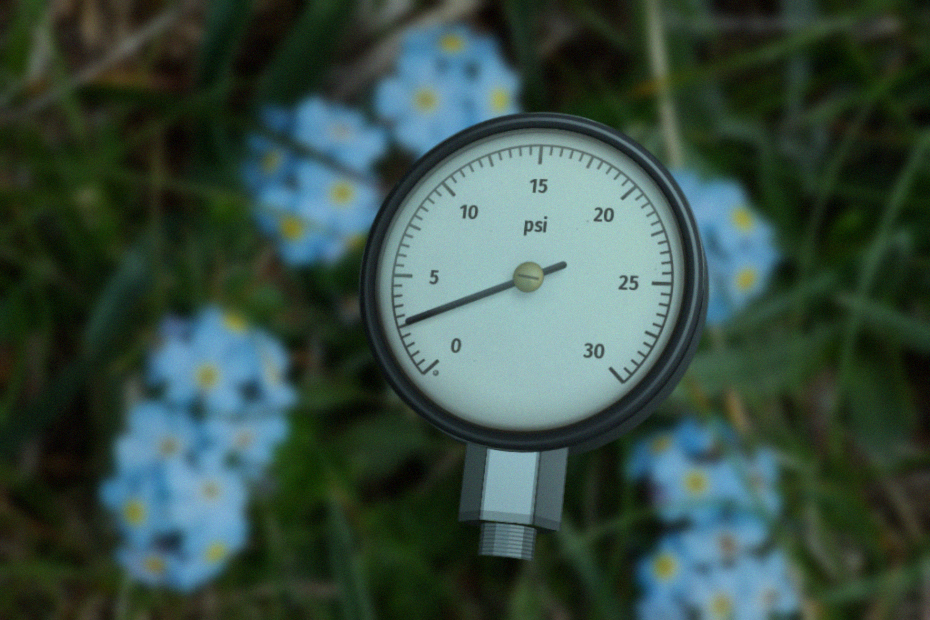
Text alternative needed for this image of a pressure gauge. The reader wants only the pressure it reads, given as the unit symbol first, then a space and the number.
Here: psi 2.5
